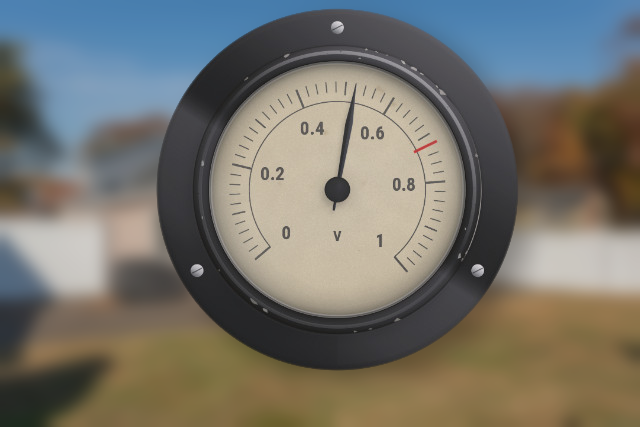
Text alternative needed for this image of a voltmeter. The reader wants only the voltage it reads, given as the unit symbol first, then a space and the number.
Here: V 0.52
